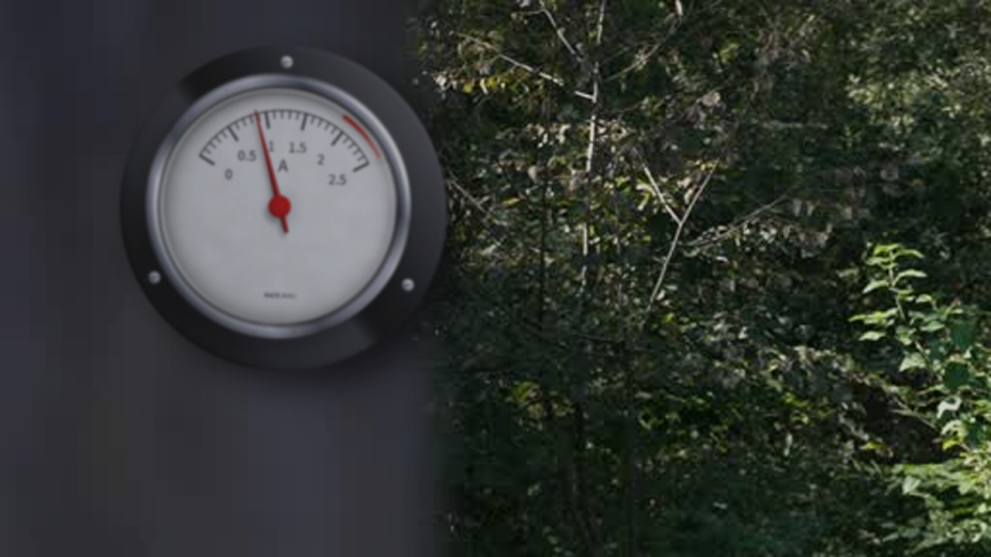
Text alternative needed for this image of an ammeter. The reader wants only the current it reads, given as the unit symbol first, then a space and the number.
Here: A 0.9
